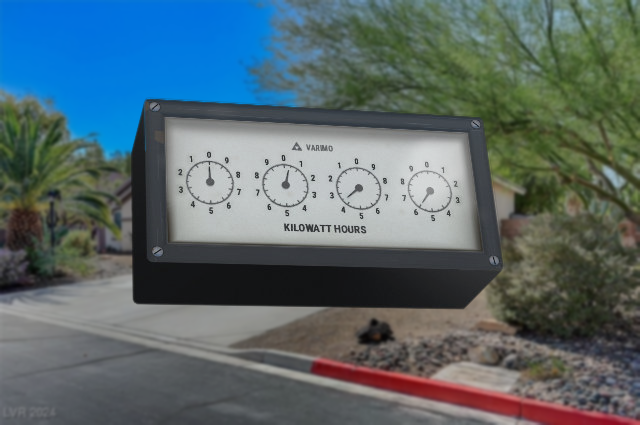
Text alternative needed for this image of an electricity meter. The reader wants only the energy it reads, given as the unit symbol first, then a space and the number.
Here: kWh 36
